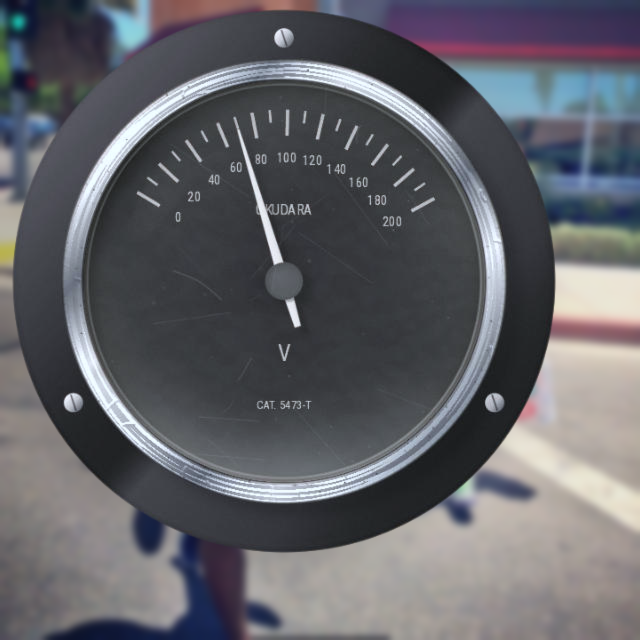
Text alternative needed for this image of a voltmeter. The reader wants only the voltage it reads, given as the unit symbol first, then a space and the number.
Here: V 70
